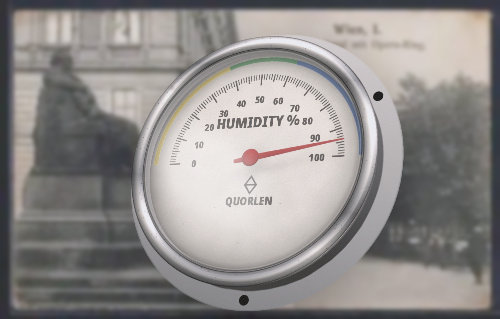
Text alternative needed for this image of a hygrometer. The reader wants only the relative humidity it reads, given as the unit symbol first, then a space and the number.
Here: % 95
